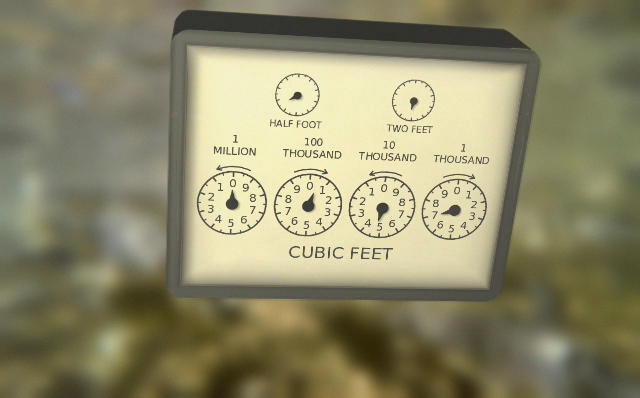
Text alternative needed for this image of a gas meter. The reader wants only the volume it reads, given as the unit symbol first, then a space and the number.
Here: ft³ 4700
